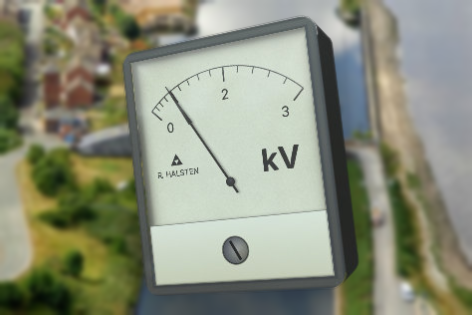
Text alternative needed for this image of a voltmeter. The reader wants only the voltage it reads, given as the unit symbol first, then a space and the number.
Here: kV 1
